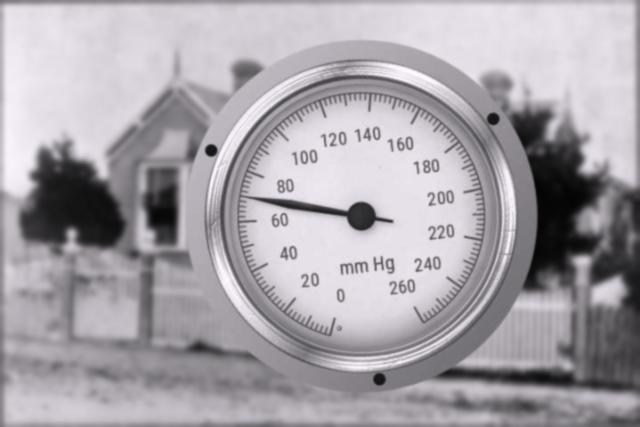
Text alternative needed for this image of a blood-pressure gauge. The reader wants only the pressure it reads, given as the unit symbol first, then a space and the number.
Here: mmHg 70
